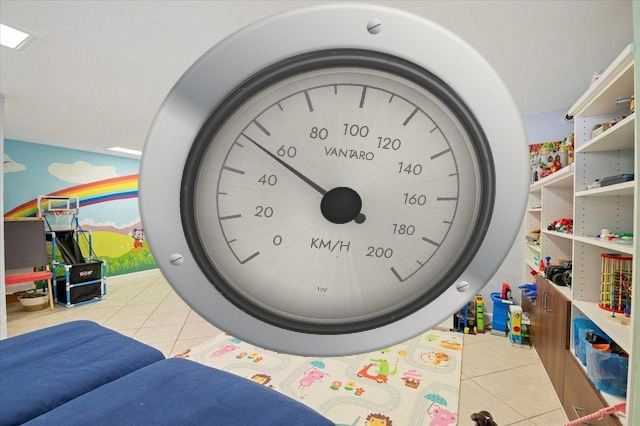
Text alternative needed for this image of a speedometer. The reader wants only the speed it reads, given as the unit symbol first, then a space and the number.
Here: km/h 55
